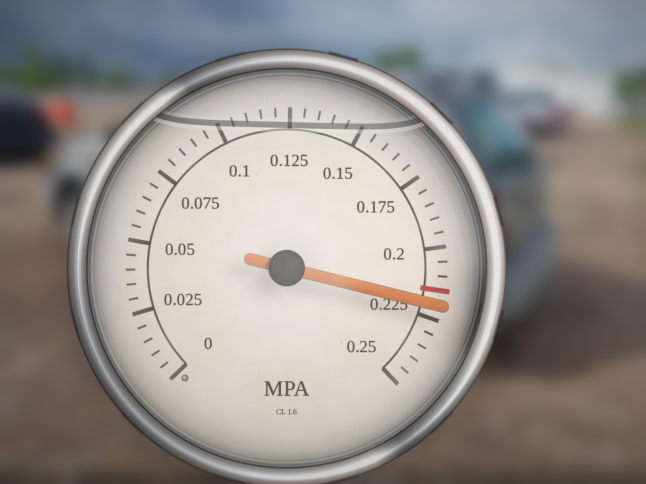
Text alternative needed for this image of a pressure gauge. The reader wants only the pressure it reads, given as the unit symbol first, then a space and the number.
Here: MPa 0.22
